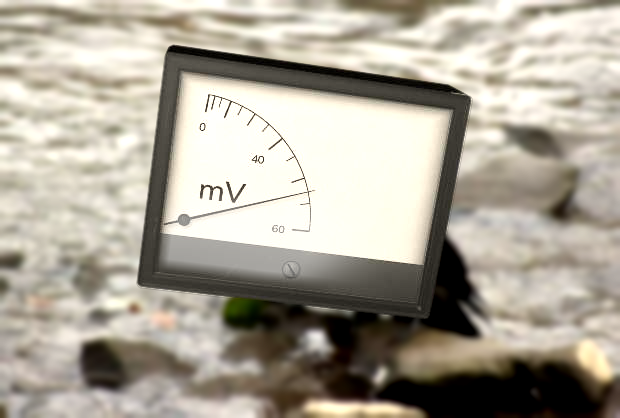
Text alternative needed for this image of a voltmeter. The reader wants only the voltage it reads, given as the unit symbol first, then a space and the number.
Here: mV 52.5
